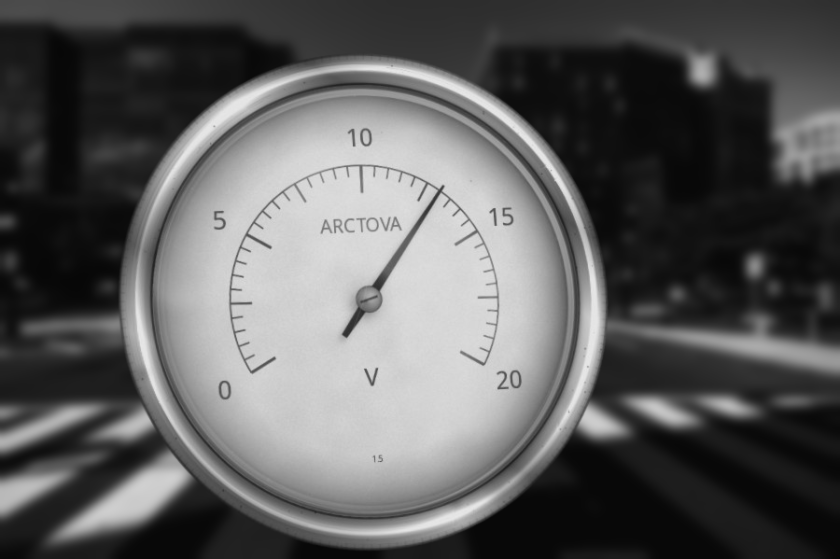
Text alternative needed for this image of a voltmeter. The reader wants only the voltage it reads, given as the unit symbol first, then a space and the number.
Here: V 13
